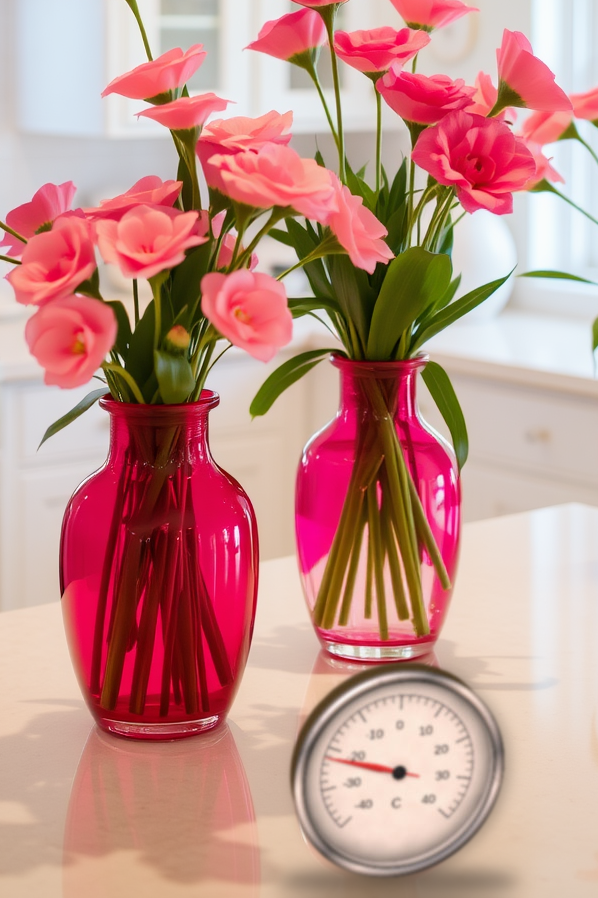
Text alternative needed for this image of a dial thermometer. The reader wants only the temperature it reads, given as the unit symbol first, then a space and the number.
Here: °C -22
